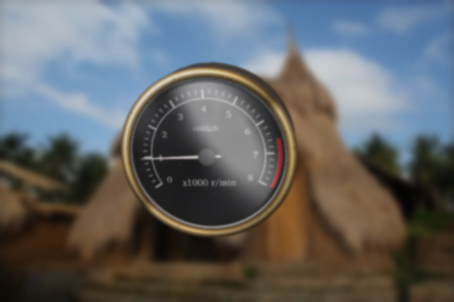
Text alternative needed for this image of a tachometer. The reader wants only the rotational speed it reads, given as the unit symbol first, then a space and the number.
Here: rpm 1000
